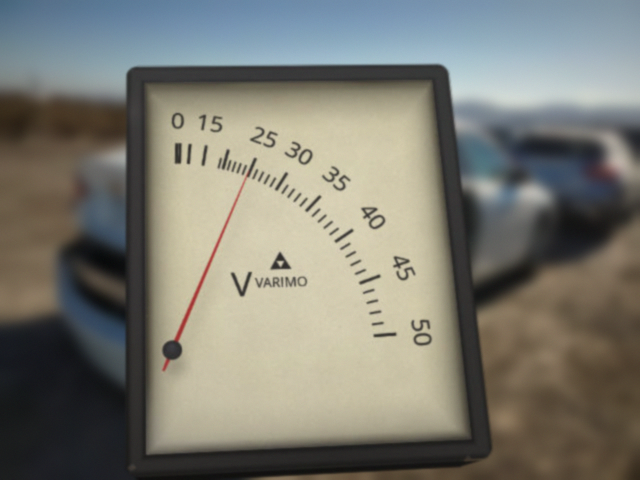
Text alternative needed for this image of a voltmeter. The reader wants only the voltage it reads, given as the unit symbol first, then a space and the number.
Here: V 25
